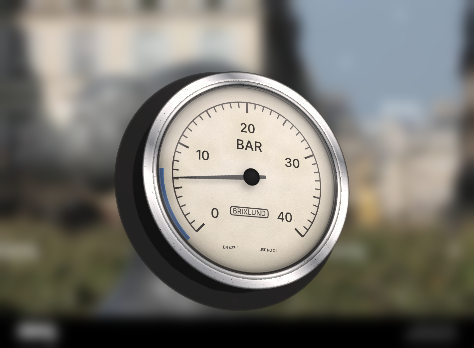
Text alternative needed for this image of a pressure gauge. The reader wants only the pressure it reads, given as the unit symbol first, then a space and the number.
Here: bar 6
